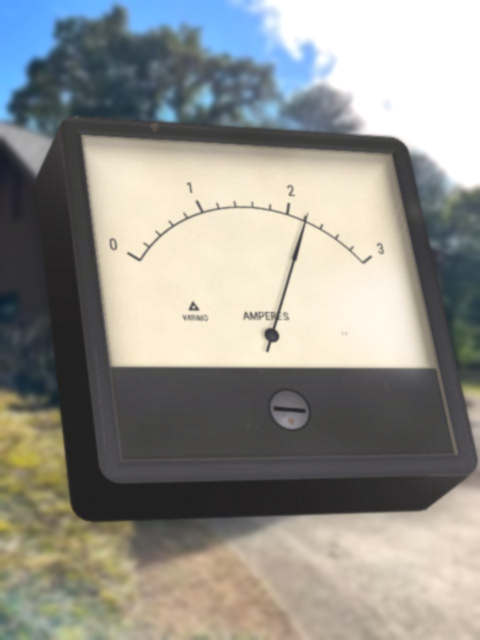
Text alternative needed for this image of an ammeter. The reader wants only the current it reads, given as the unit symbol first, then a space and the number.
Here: A 2.2
